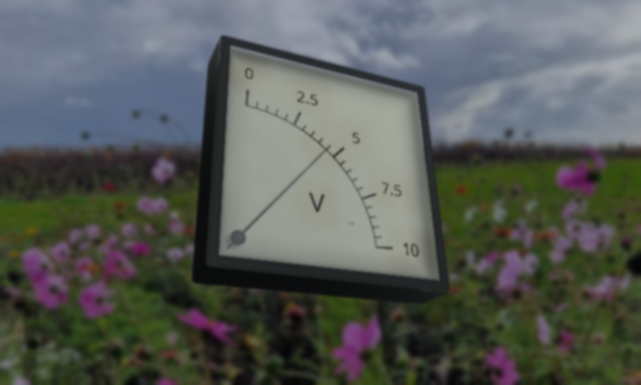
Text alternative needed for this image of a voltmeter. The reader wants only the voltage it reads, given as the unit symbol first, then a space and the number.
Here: V 4.5
